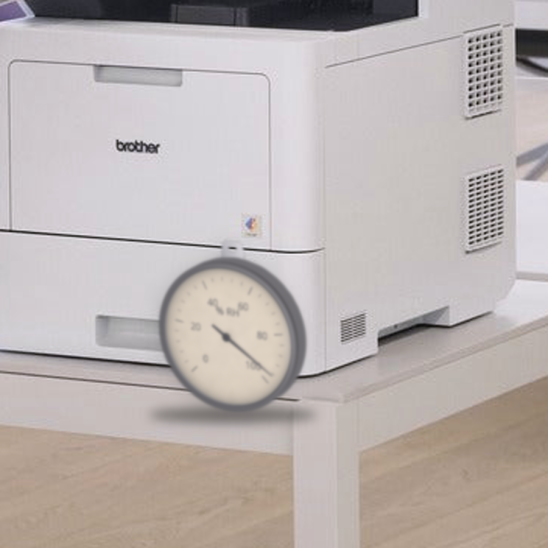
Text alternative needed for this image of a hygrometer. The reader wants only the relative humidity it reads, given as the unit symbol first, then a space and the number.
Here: % 96
